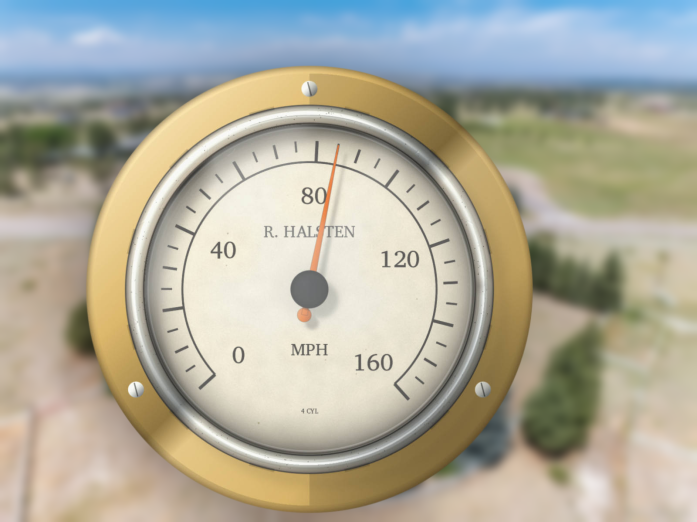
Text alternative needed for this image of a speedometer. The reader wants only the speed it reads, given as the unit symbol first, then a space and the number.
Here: mph 85
